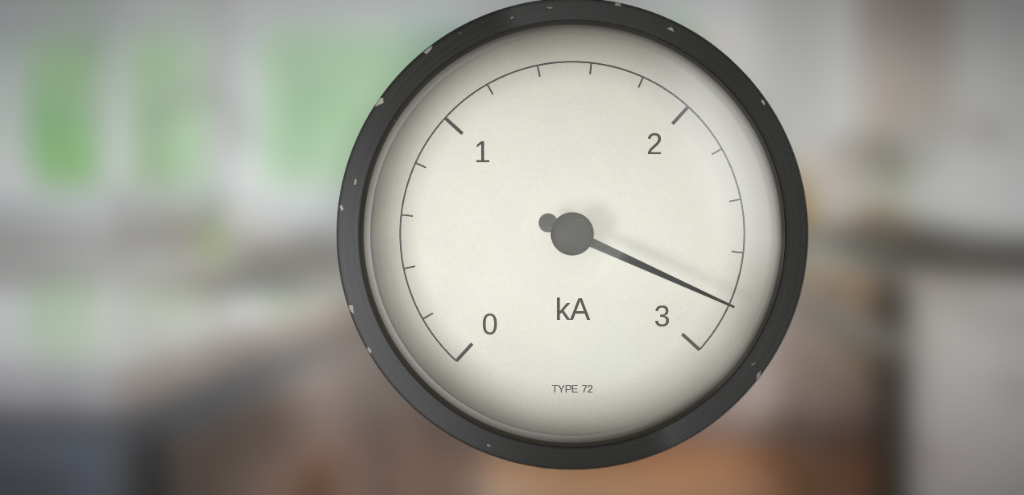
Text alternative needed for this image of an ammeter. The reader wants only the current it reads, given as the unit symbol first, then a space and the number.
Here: kA 2.8
